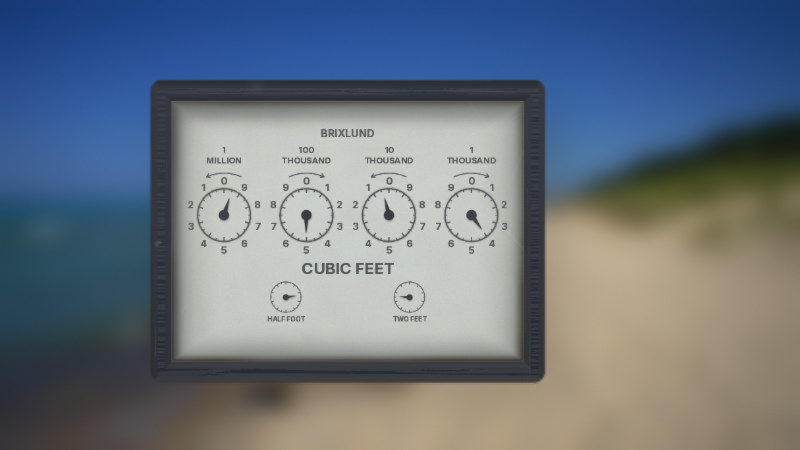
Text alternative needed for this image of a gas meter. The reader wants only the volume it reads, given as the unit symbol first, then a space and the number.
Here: ft³ 950400
